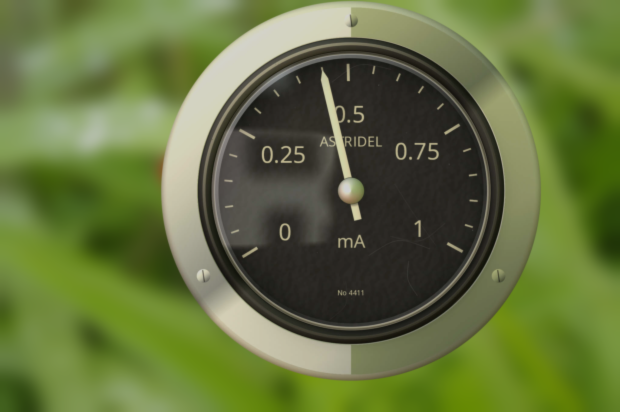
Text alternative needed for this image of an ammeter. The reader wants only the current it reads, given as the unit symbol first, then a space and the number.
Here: mA 0.45
